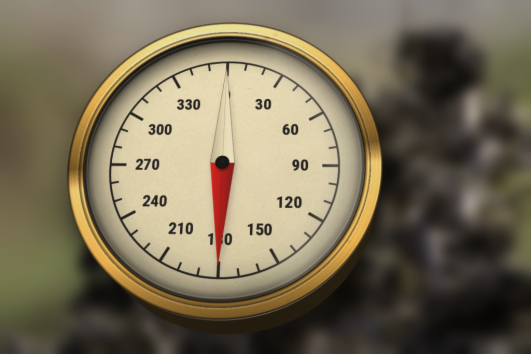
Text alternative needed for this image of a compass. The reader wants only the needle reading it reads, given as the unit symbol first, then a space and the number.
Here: ° 180
